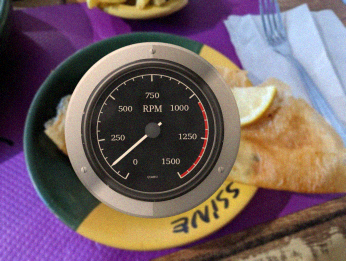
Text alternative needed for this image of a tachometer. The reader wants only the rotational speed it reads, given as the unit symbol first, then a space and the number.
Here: rpm 100
